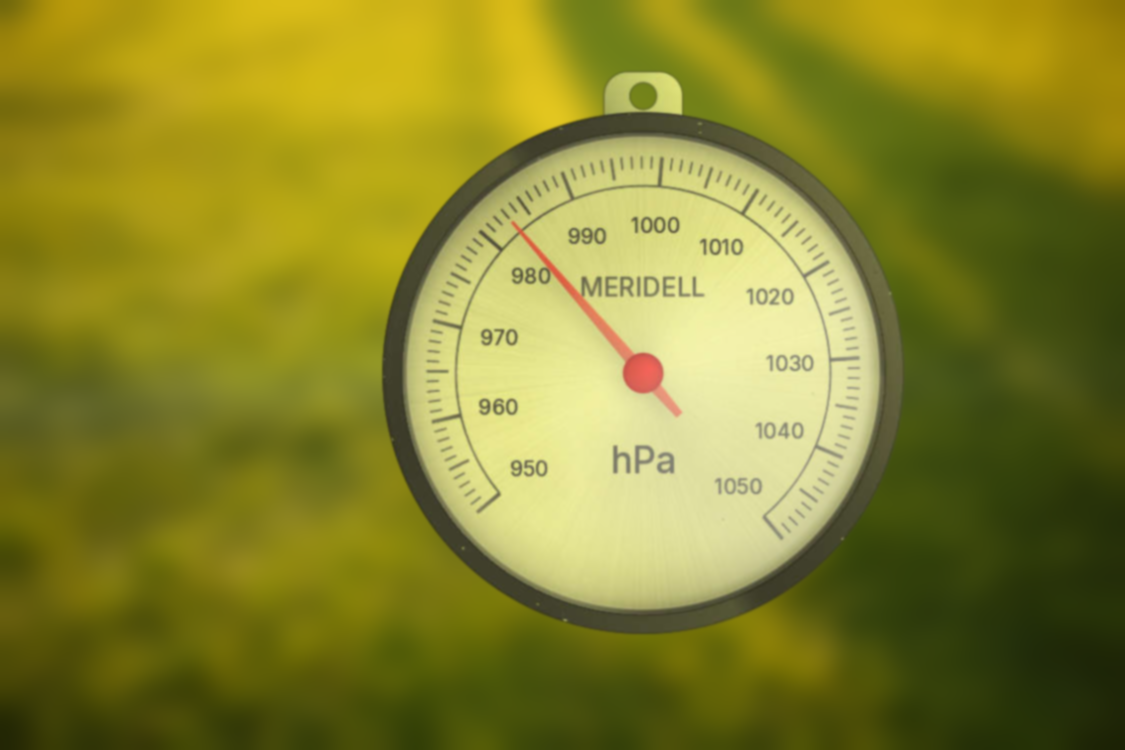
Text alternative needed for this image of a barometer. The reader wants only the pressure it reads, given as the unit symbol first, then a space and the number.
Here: hPa 983
